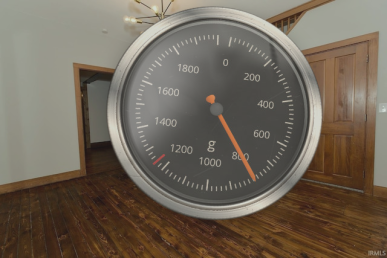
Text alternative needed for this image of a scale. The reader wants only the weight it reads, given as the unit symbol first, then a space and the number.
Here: g 800
